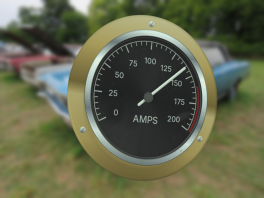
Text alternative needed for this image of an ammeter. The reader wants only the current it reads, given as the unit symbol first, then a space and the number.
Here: A 140
